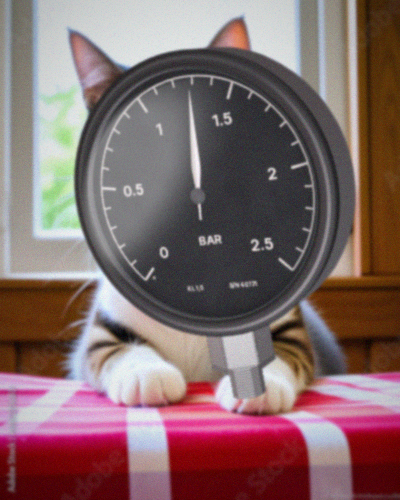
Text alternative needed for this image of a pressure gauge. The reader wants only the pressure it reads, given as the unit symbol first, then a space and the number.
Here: bar 1.3
